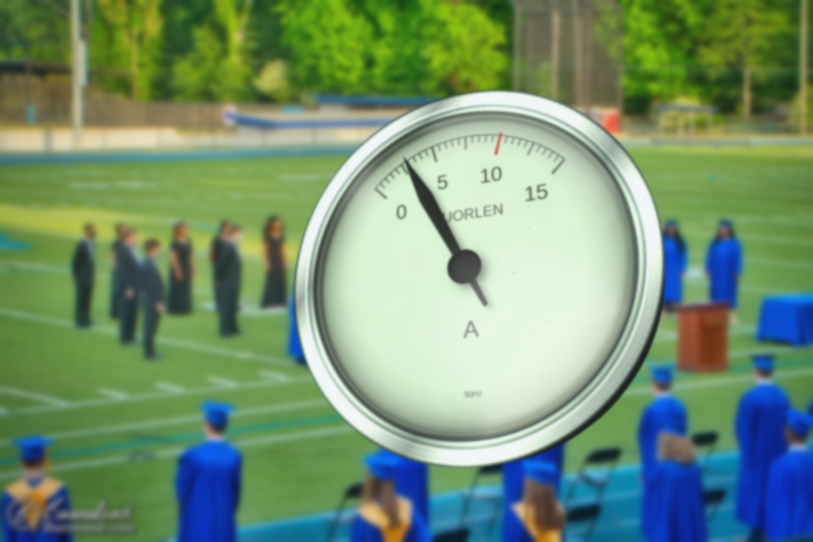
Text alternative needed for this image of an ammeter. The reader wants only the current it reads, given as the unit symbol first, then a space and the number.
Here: A 3
